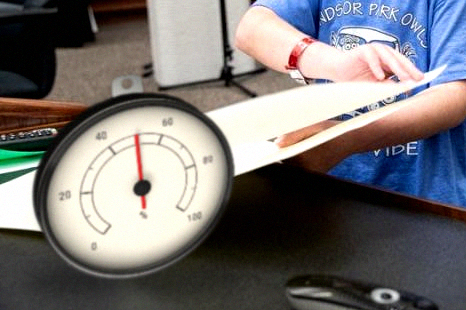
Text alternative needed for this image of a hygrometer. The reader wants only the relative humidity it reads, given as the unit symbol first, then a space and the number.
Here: % 50
